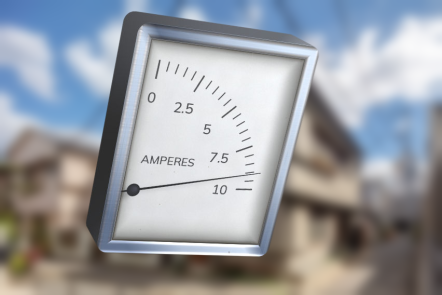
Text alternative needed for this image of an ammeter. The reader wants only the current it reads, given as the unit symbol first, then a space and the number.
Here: A 9
